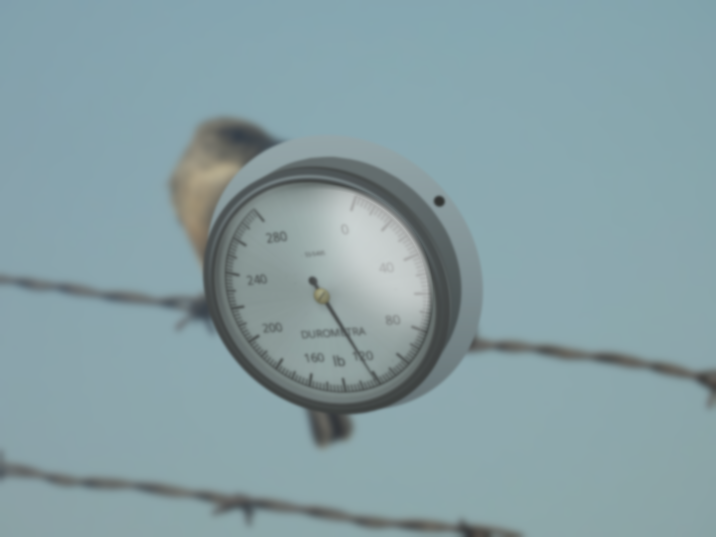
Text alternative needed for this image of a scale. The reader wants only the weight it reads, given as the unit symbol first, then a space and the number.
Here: lb 120
